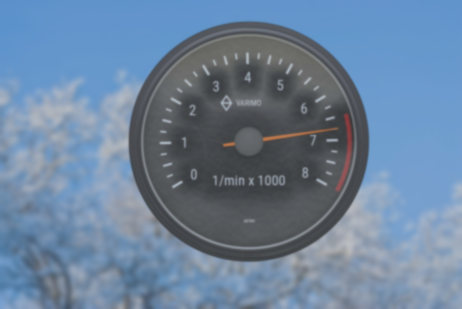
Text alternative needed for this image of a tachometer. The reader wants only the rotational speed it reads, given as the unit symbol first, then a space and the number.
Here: rpm 6750
